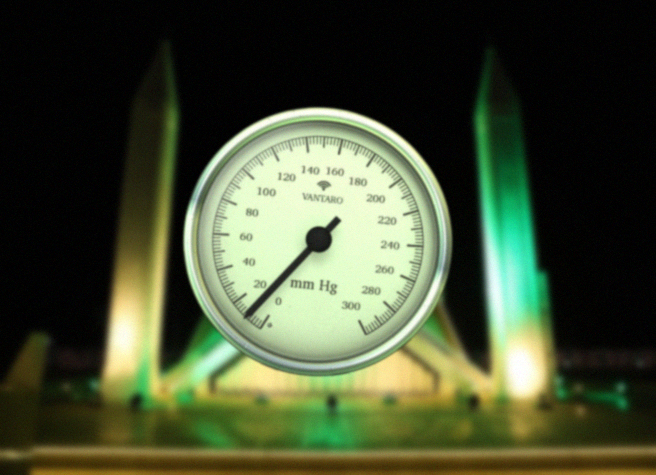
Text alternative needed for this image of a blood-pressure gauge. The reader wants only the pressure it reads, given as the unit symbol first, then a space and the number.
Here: mmHg 10
